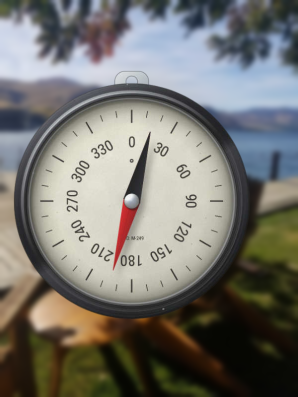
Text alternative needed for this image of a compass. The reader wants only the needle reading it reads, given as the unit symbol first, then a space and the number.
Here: ° 195
